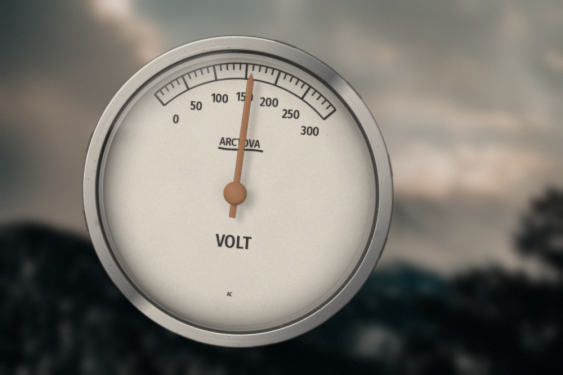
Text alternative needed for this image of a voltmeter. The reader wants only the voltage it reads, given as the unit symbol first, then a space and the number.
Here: V 160
